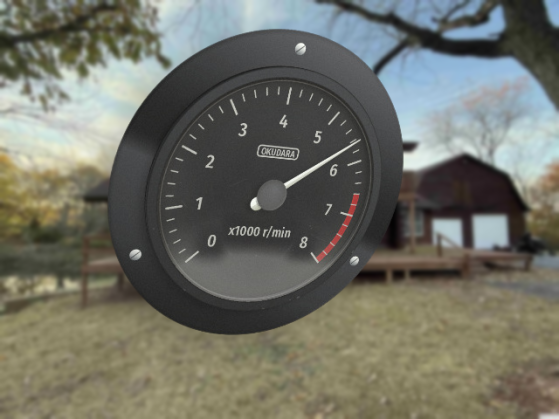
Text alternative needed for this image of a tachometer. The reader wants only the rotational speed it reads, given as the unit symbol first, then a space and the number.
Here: rpm 5600
